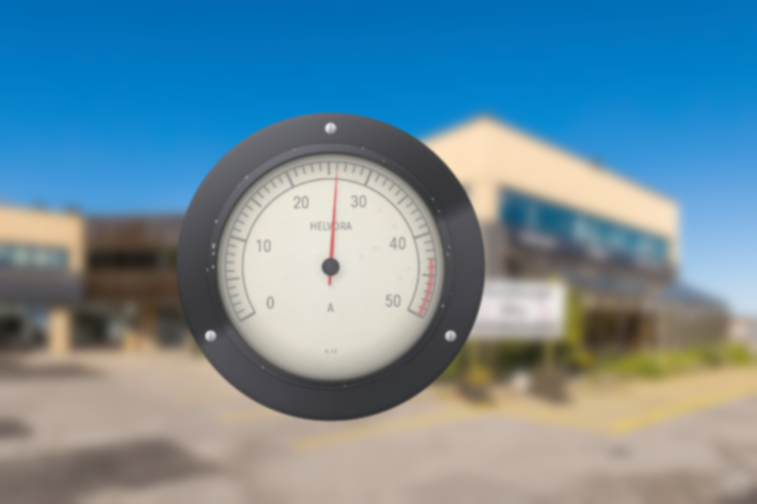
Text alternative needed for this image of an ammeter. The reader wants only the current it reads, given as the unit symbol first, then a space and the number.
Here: A 26
